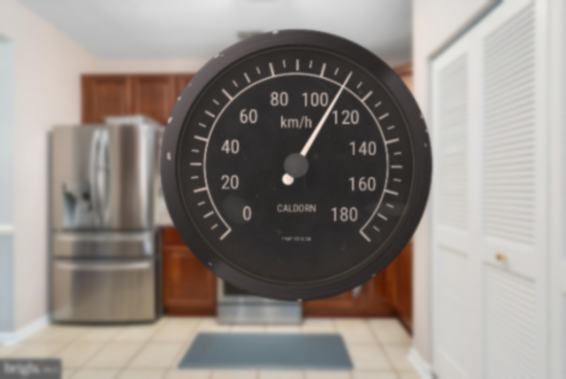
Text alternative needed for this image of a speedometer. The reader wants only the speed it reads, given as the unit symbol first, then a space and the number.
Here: km/h 110
